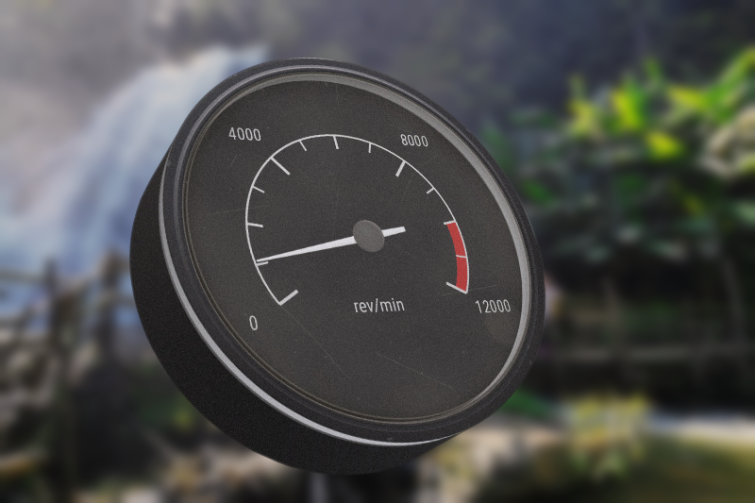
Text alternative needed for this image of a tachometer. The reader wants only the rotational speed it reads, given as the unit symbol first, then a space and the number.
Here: rpm 1000
